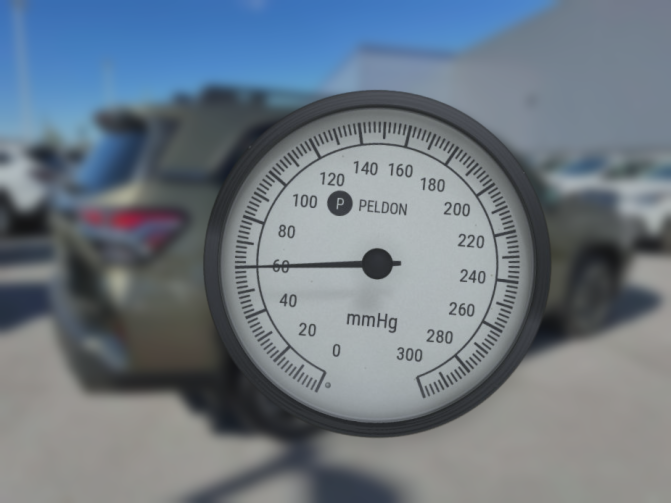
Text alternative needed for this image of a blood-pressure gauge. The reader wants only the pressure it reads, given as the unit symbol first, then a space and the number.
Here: mmHg 60
